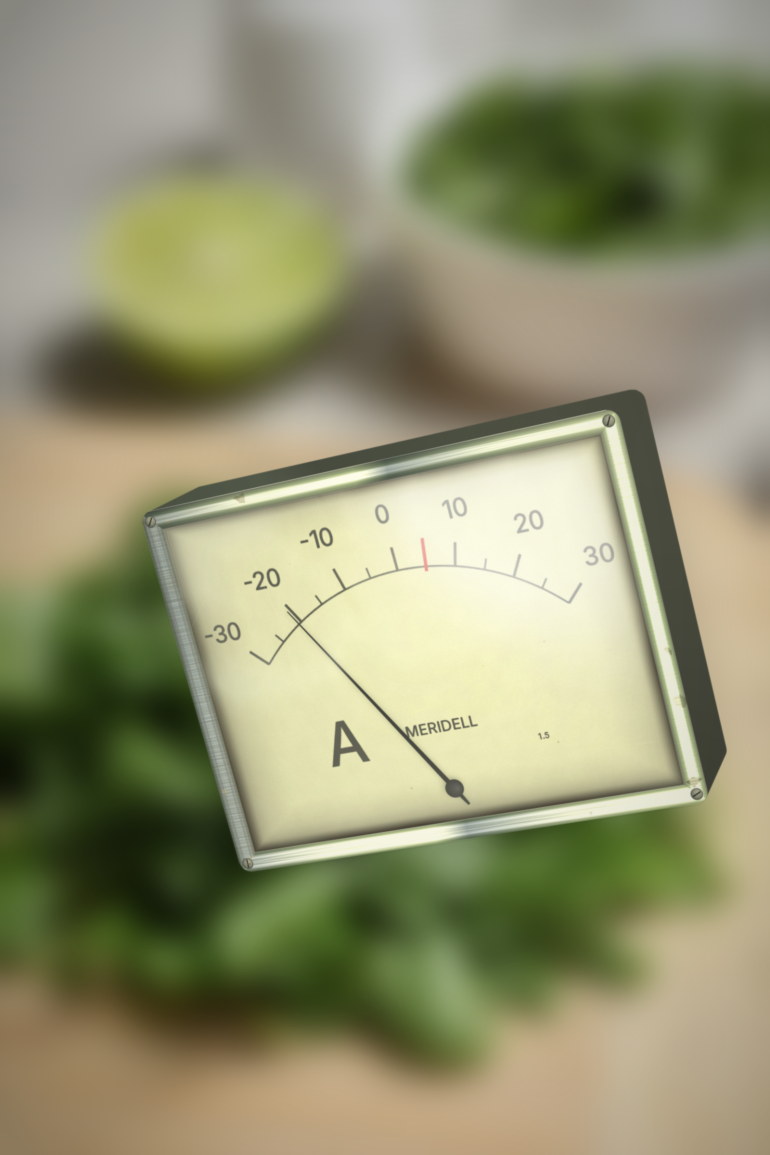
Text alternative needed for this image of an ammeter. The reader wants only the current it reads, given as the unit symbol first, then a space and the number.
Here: A -20
